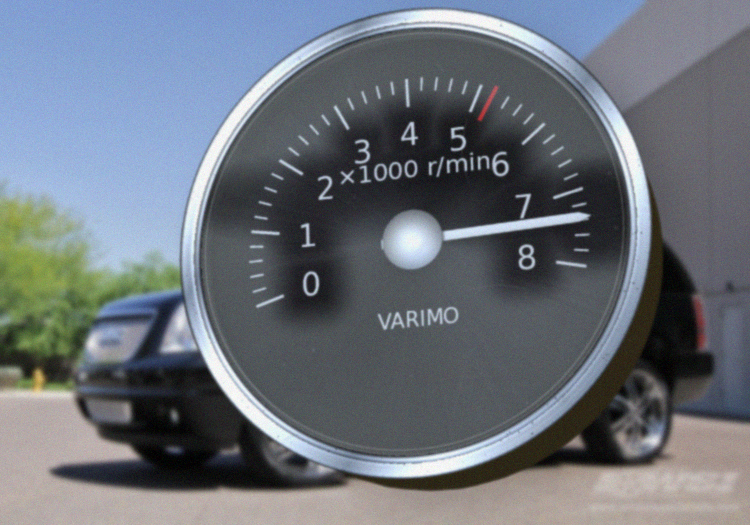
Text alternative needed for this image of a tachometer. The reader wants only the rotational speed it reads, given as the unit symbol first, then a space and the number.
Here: rpm 7400
